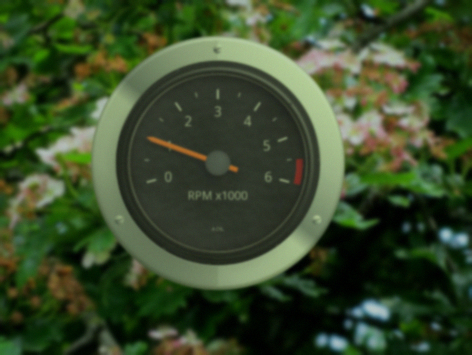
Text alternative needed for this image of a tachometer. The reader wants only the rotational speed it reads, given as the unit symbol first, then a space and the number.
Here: rpm 1000
